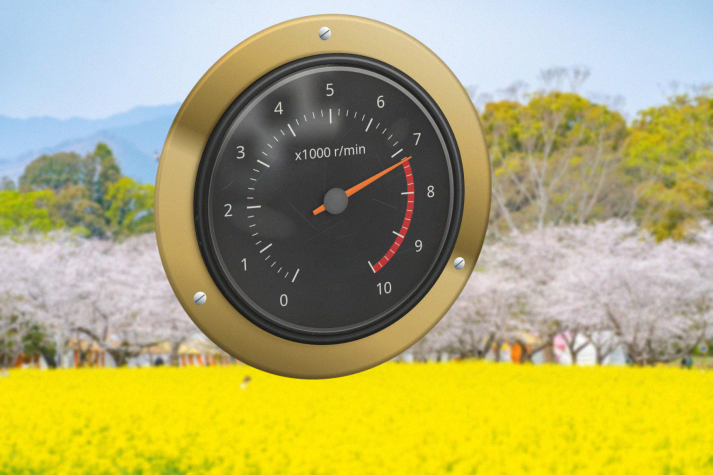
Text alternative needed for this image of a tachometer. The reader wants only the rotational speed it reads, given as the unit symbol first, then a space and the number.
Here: rpm 7200
